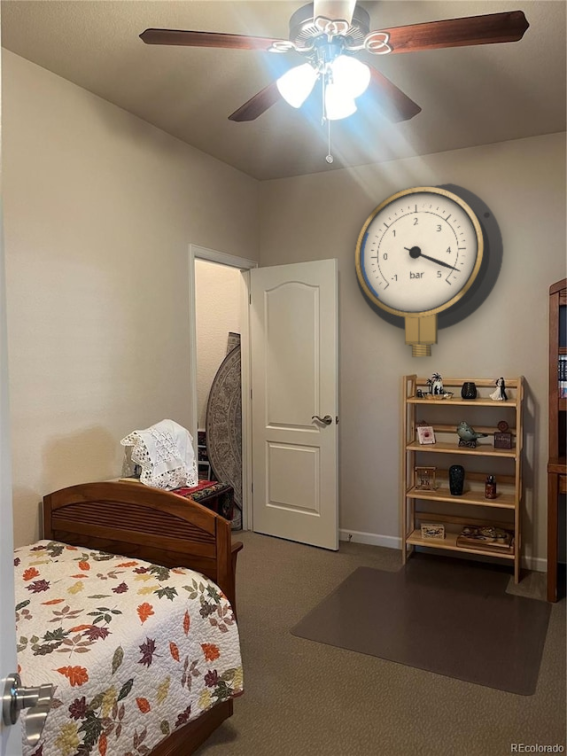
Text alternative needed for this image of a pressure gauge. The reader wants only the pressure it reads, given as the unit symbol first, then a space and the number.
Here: bar 4.6
